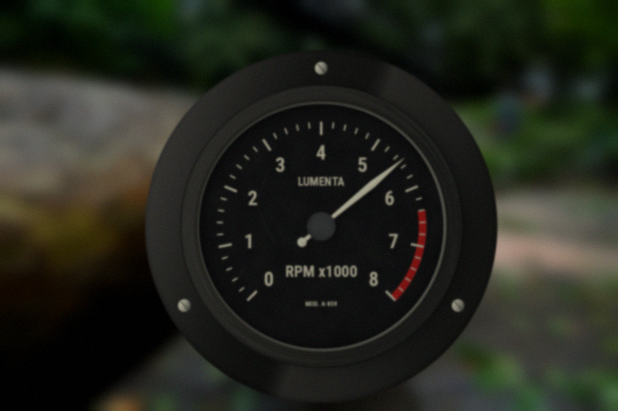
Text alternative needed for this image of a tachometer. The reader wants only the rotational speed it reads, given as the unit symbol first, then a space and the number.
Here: rpm 5500
